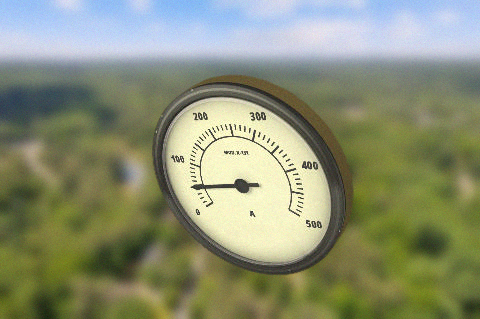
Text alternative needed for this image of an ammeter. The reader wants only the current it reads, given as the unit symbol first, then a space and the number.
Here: A 50
